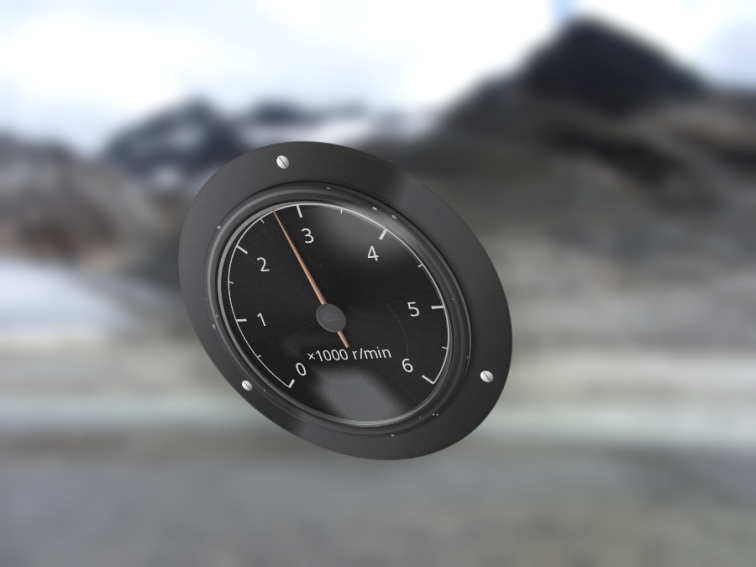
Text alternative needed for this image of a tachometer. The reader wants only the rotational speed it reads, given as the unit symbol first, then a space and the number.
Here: rpm 2750
